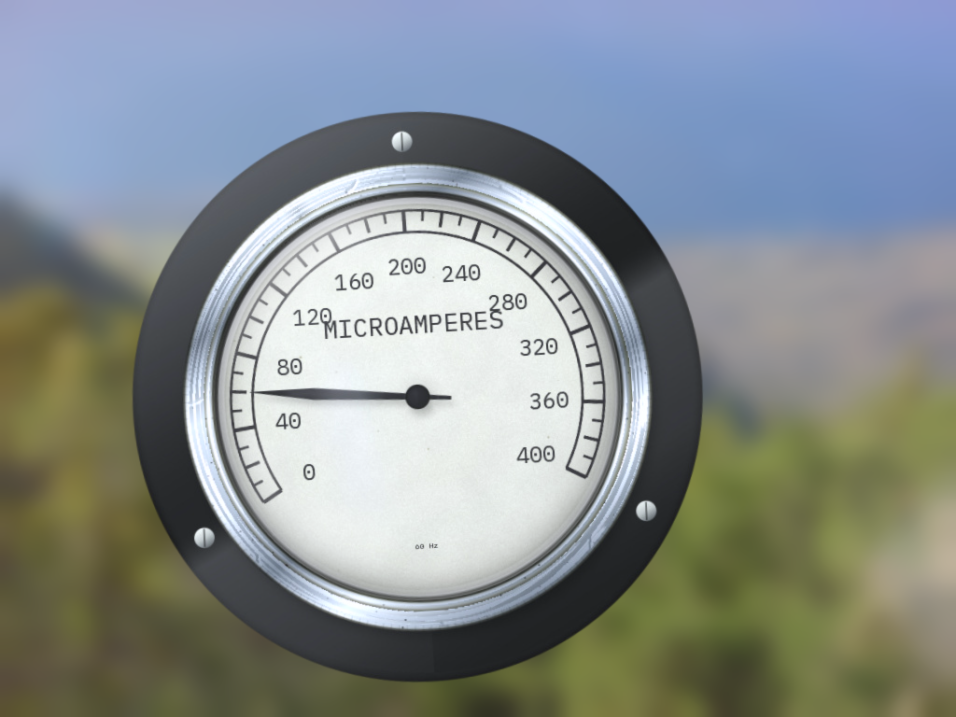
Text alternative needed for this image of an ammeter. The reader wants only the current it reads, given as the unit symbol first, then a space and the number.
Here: µA 60
